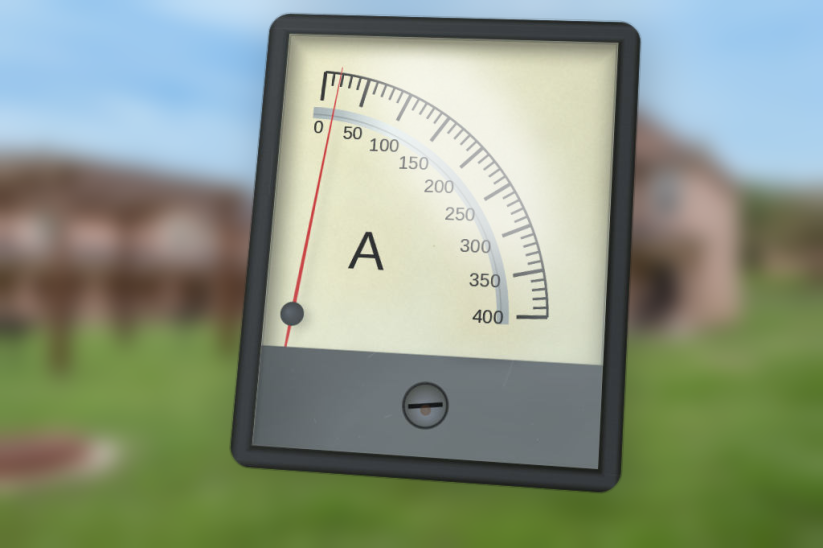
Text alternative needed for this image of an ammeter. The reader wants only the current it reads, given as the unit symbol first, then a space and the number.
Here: A 20
